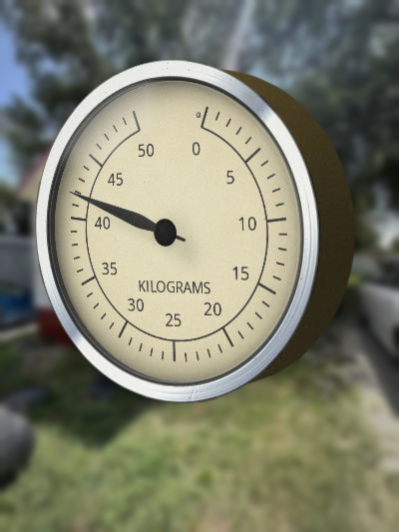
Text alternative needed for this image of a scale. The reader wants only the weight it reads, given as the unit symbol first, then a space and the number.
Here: kg 42
